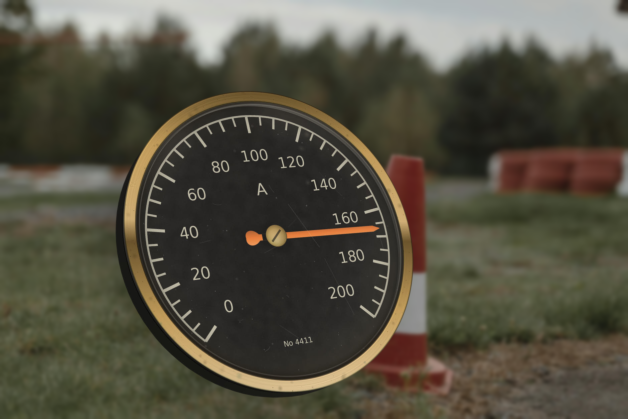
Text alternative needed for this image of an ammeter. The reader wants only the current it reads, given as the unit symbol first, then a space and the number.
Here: A 167.5
